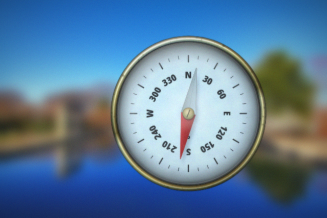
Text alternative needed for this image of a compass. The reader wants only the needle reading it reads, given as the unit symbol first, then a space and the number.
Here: ° 190
